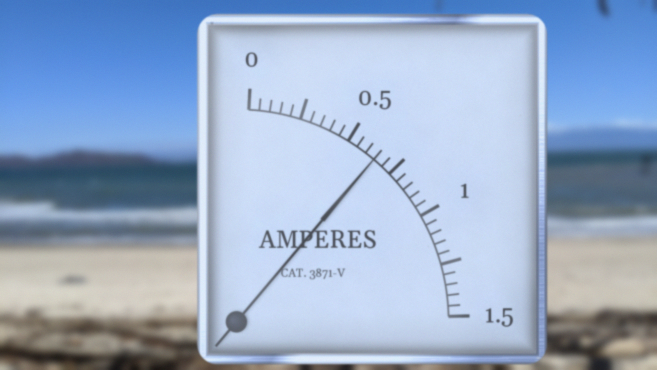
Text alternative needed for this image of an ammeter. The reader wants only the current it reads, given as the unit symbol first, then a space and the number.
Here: A 0.65
